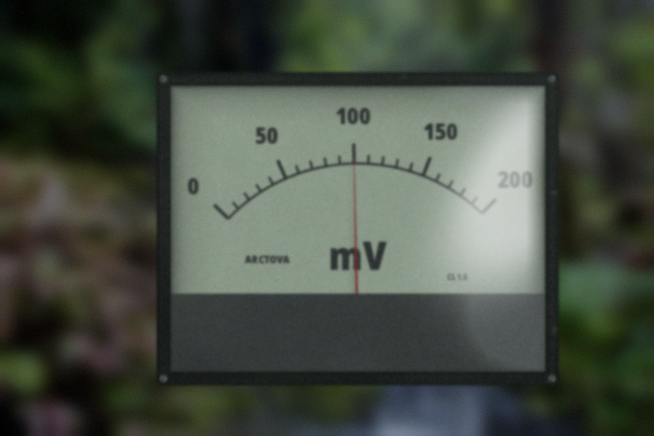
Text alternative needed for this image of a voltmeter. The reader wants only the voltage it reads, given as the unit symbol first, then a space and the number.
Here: mV 100
